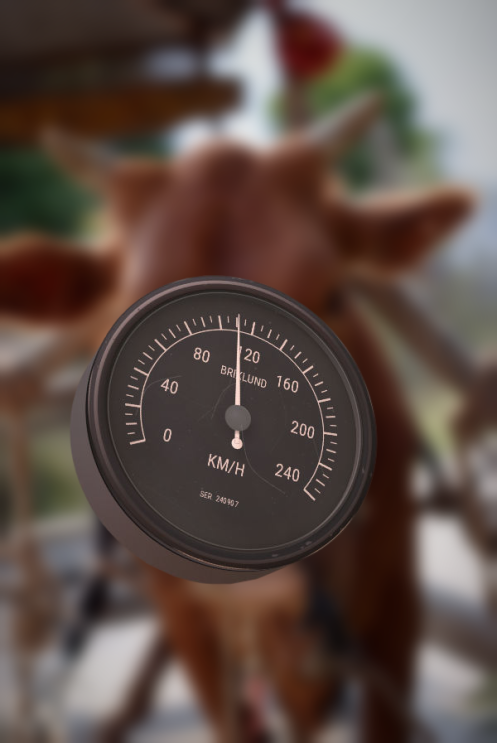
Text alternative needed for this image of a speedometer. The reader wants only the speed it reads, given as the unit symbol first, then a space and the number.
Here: km/h 110
